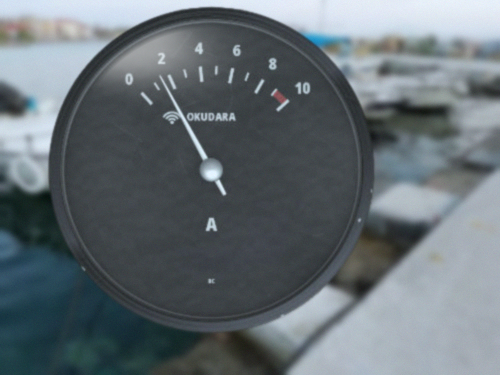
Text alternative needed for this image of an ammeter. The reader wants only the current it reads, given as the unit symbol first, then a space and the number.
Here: A 1.5
